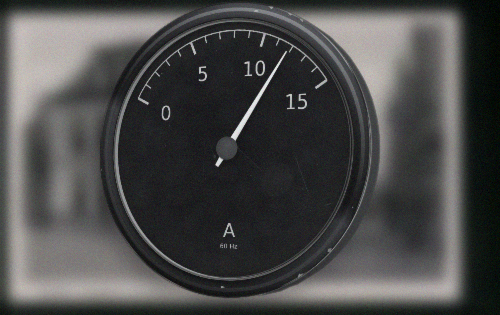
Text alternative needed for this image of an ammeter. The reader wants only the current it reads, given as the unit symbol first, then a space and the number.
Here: A 12
